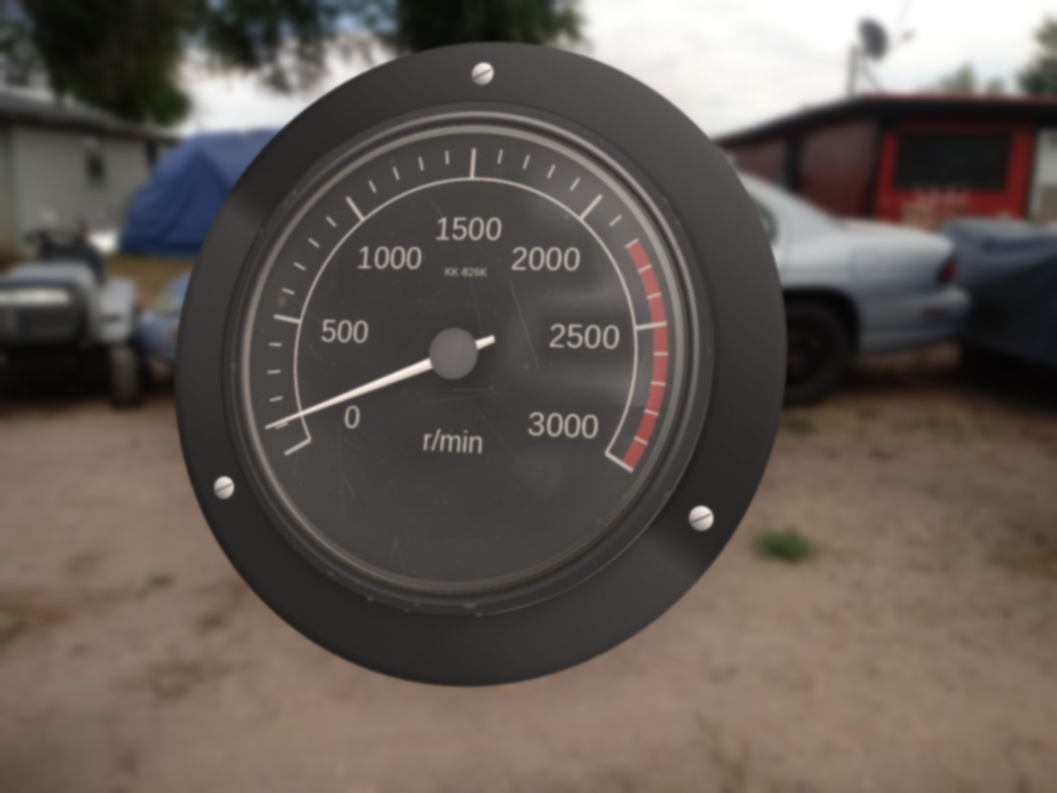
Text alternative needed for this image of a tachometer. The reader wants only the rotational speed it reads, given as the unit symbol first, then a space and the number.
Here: rpm 100
